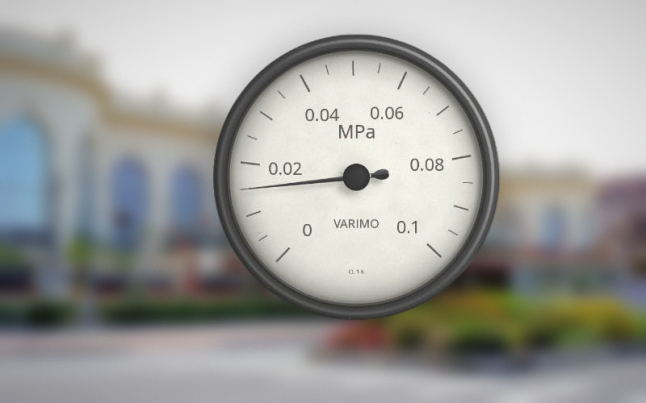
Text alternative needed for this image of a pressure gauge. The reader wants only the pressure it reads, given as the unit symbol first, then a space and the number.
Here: MPa 0.015
